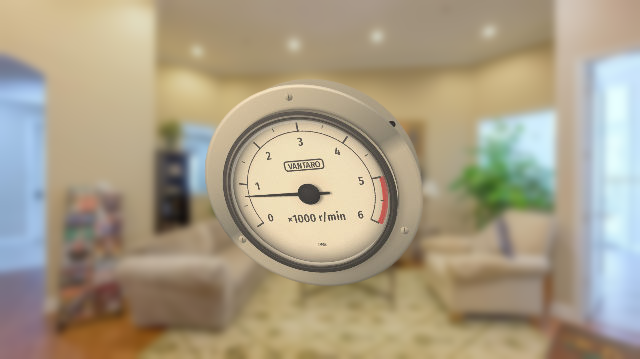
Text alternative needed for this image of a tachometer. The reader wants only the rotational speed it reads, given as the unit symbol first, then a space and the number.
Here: rpm 750
